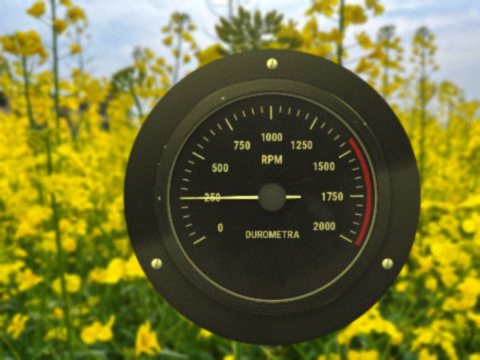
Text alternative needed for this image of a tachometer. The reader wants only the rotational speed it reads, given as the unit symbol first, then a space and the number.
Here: rpm 250
